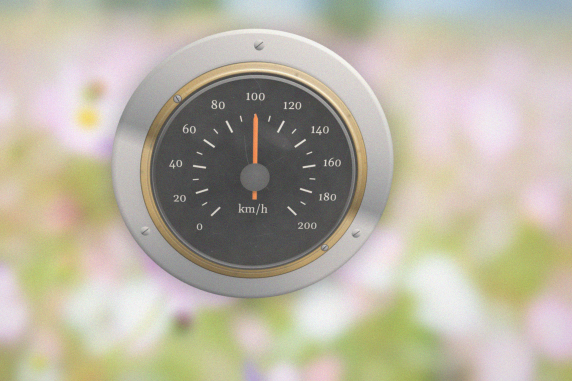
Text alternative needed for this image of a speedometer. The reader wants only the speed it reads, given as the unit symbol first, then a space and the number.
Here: km/h 100
